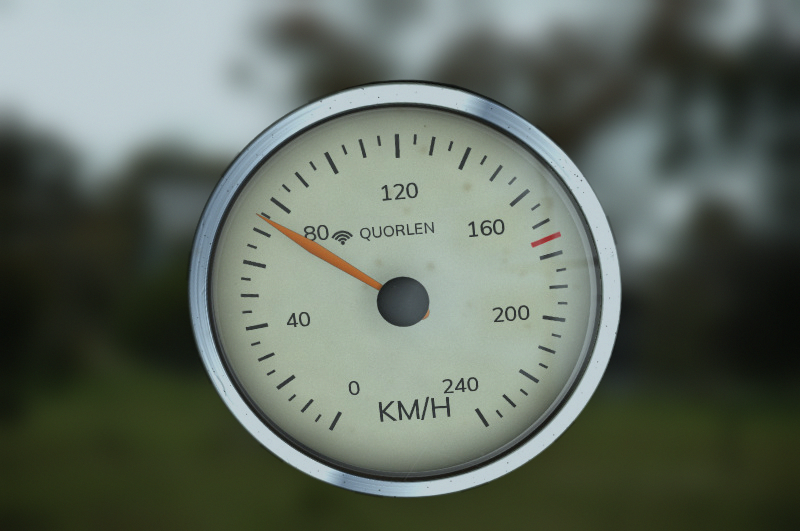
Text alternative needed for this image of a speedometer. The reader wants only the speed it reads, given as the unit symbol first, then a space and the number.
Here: km/h 75
